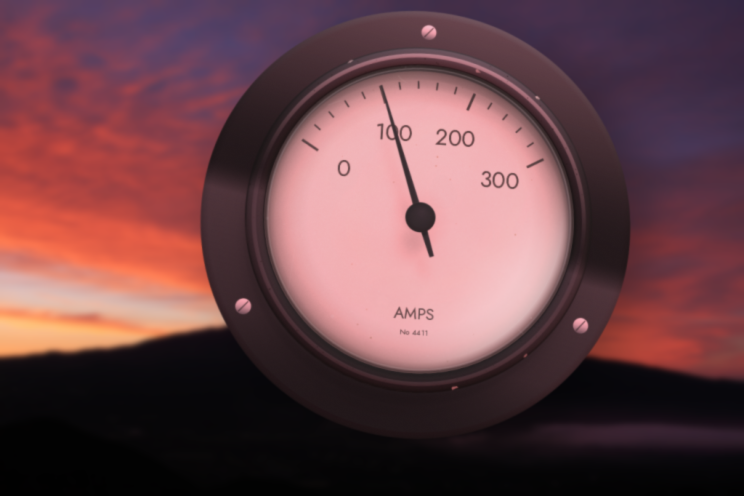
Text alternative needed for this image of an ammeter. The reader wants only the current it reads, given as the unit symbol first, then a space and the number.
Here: A 100
